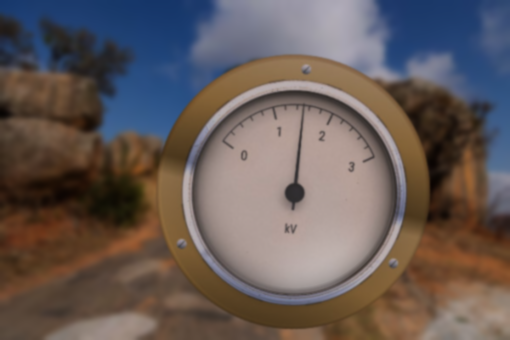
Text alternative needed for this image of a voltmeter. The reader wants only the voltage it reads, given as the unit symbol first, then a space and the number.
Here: kV 1.5
